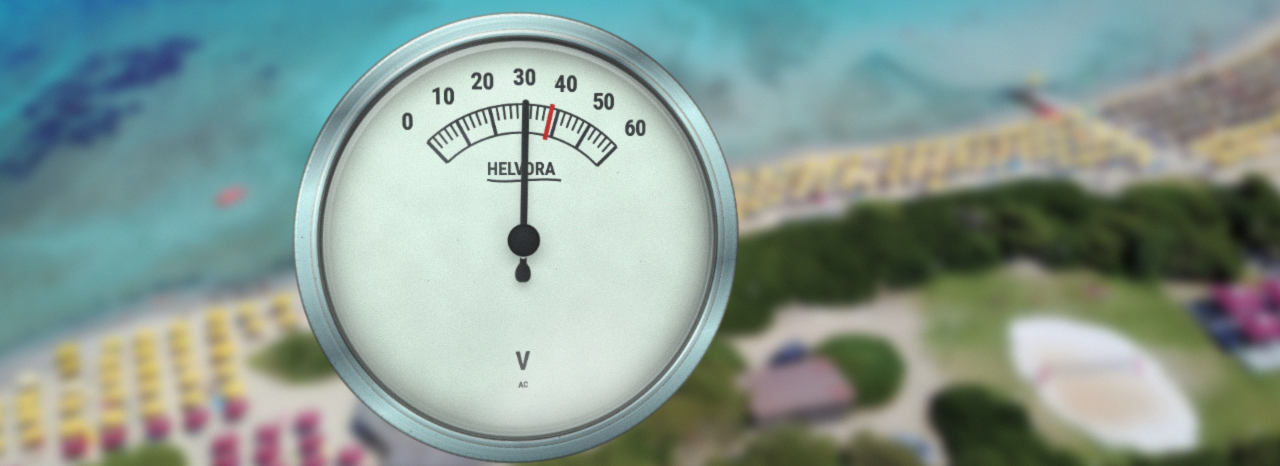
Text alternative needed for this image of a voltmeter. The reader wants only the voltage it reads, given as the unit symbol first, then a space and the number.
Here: V 30
